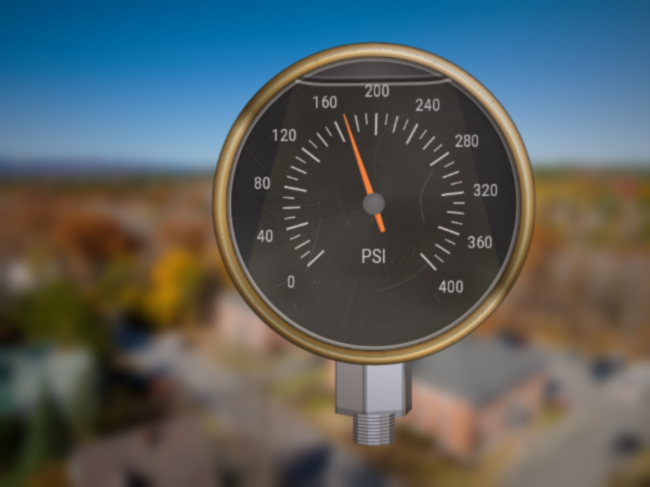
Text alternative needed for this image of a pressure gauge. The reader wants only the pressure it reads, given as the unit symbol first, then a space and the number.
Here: psi 170
